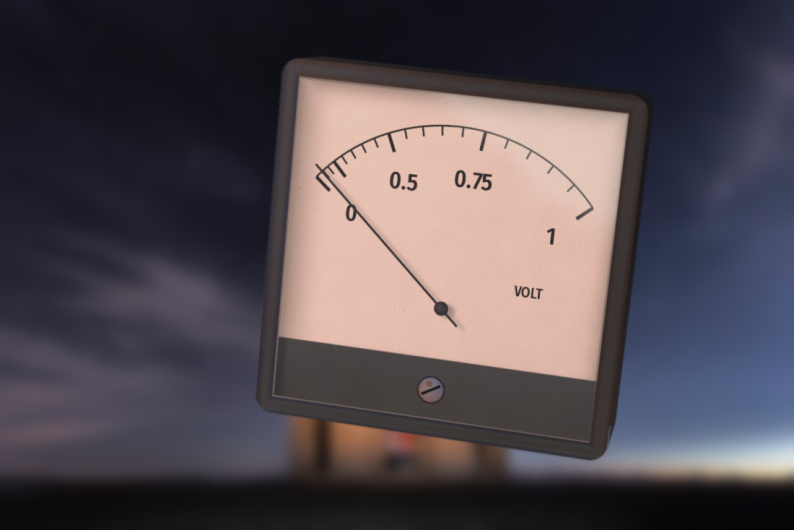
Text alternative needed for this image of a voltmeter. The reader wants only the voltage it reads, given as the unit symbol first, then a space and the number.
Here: V 0.15
